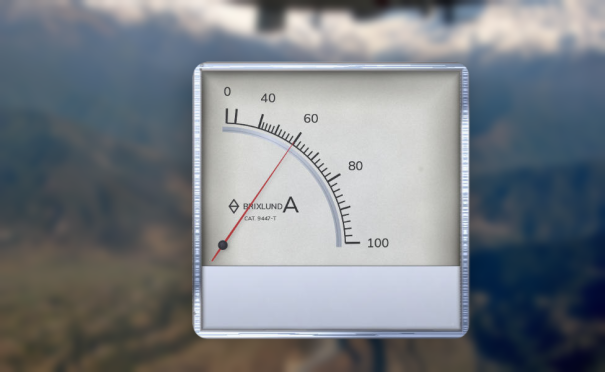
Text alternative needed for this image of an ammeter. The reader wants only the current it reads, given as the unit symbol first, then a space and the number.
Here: A 60
